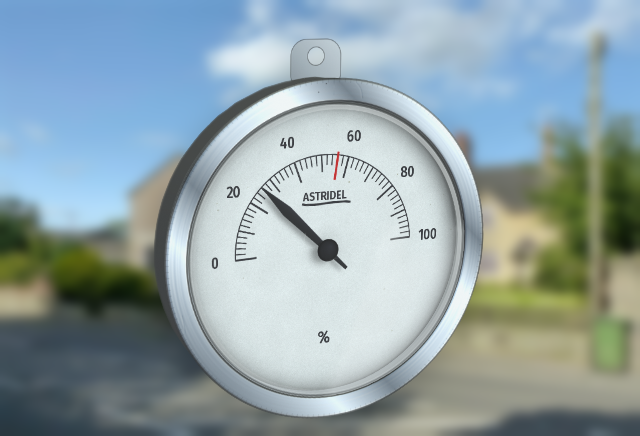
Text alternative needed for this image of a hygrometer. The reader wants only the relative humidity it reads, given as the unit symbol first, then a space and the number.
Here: % 26
